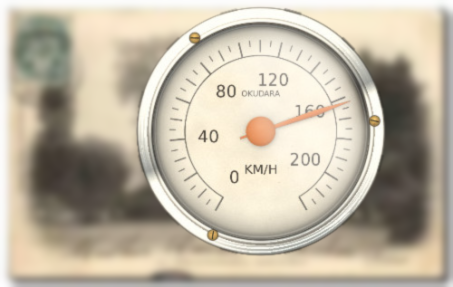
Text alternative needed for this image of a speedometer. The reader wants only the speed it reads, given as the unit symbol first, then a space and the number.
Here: km/h 162.5
